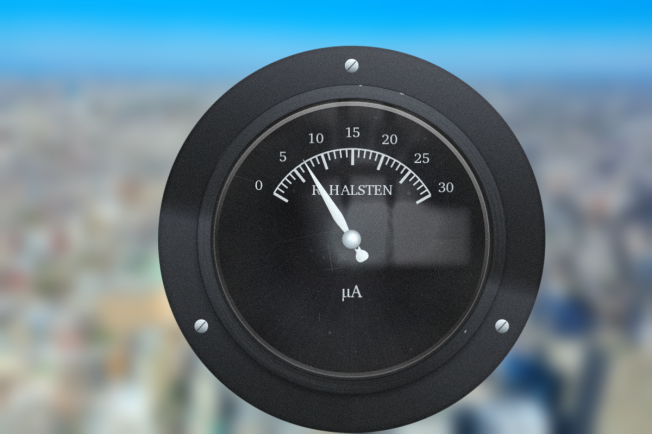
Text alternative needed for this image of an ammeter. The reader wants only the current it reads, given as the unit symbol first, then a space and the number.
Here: µA 7
